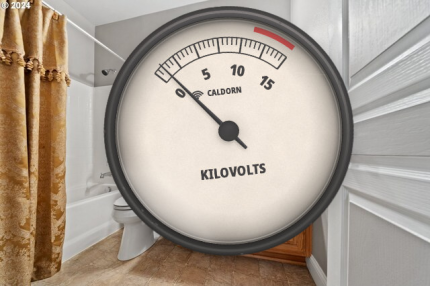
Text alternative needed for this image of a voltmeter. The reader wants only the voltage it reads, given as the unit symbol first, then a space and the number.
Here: kV 1
